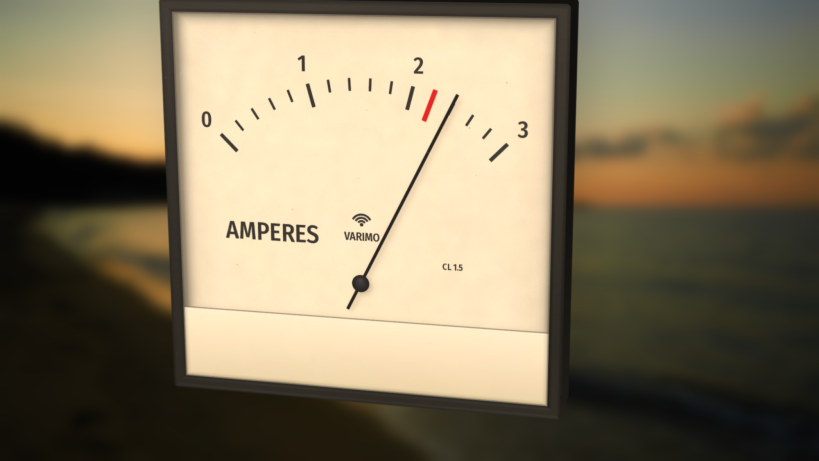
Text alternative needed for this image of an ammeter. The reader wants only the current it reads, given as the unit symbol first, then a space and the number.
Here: A 2.4
